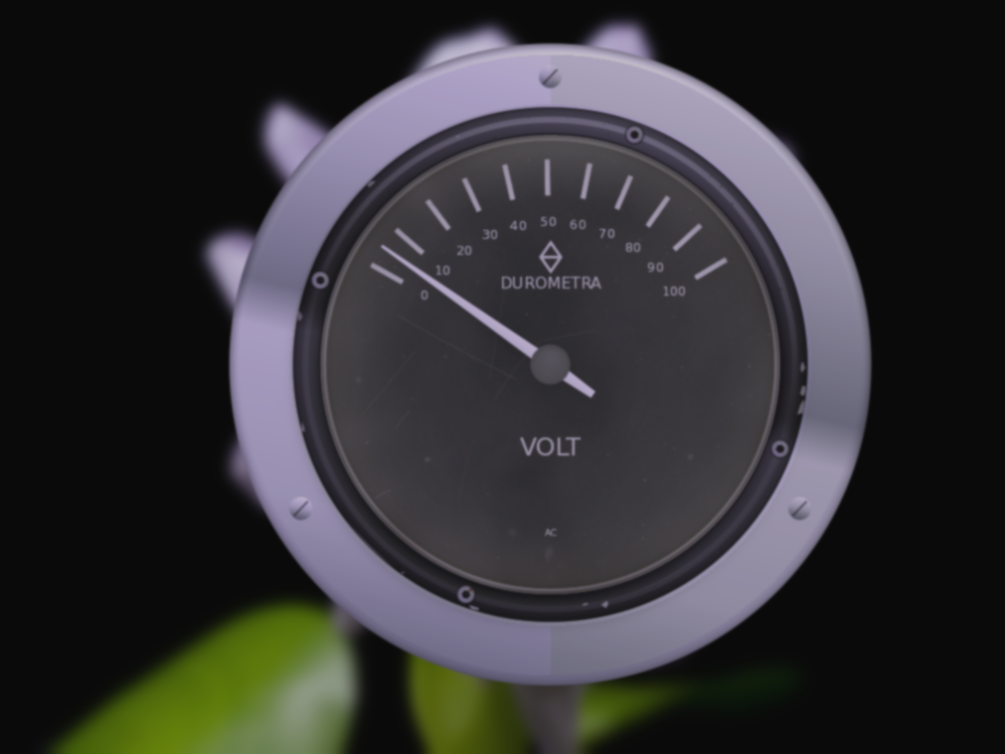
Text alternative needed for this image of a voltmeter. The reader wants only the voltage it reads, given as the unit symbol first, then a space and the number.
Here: V 5
